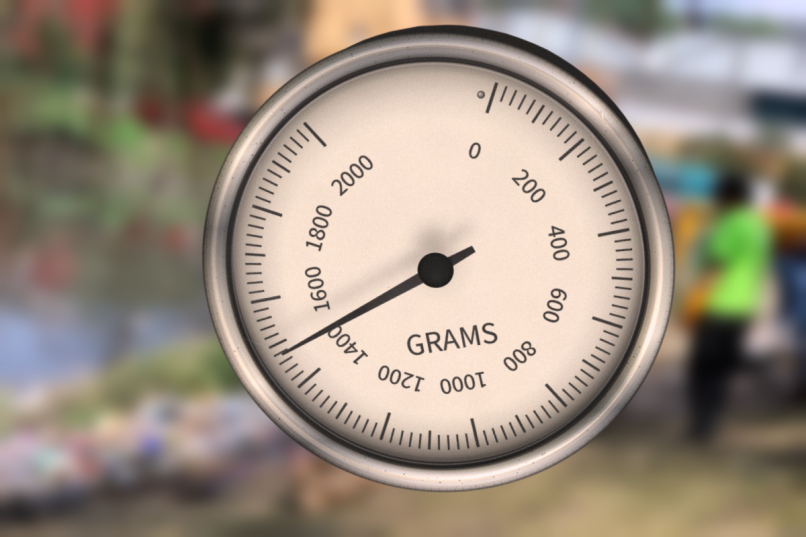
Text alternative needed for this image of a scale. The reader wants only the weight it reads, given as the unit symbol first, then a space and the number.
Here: g 1480
